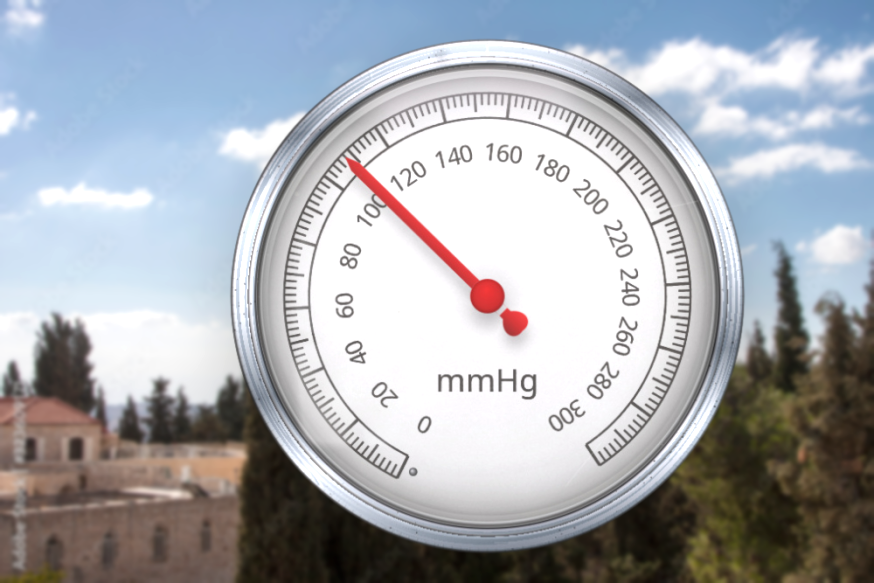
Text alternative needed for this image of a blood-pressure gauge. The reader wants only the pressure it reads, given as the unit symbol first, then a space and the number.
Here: mmHg 108
